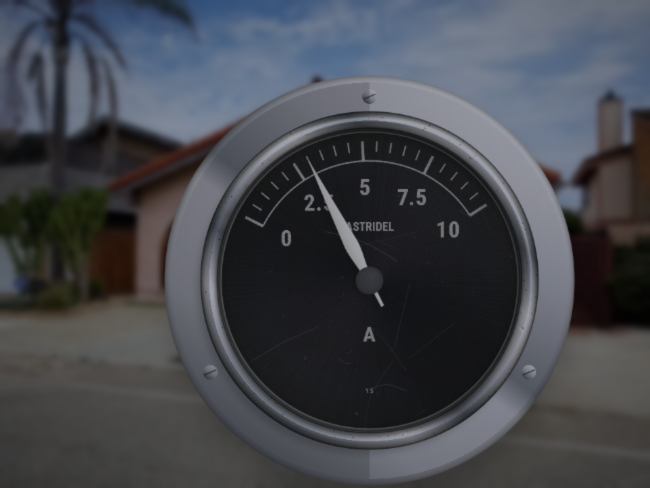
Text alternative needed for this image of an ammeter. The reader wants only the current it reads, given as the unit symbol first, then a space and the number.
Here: A 3
